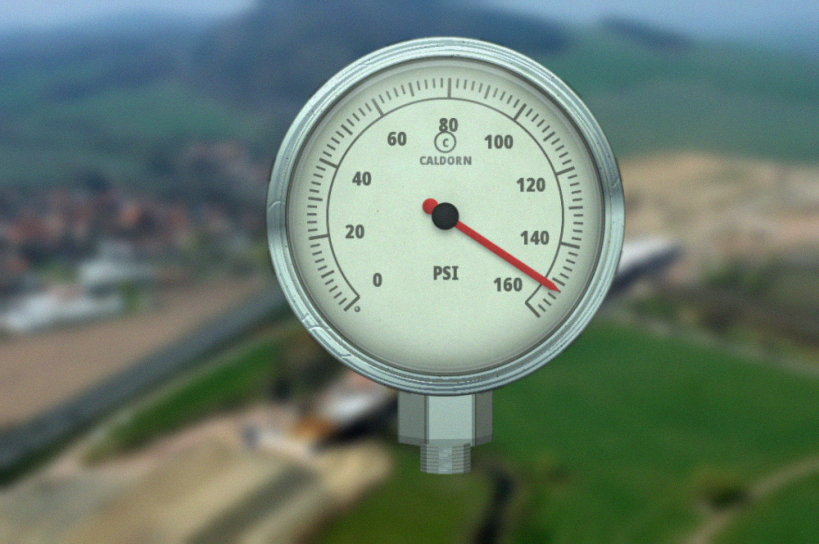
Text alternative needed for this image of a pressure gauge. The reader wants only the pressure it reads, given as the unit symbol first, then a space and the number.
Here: psi 152
